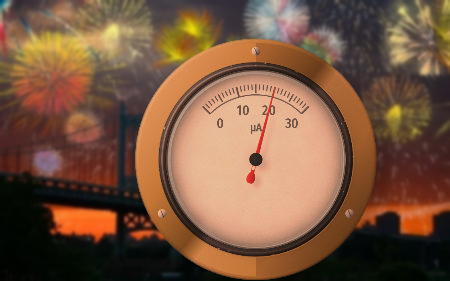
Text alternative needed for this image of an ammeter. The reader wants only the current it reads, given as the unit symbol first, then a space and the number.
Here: µA 20
